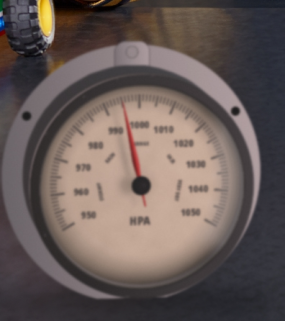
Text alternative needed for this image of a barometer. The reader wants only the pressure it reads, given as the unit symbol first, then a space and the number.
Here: hPa 995
